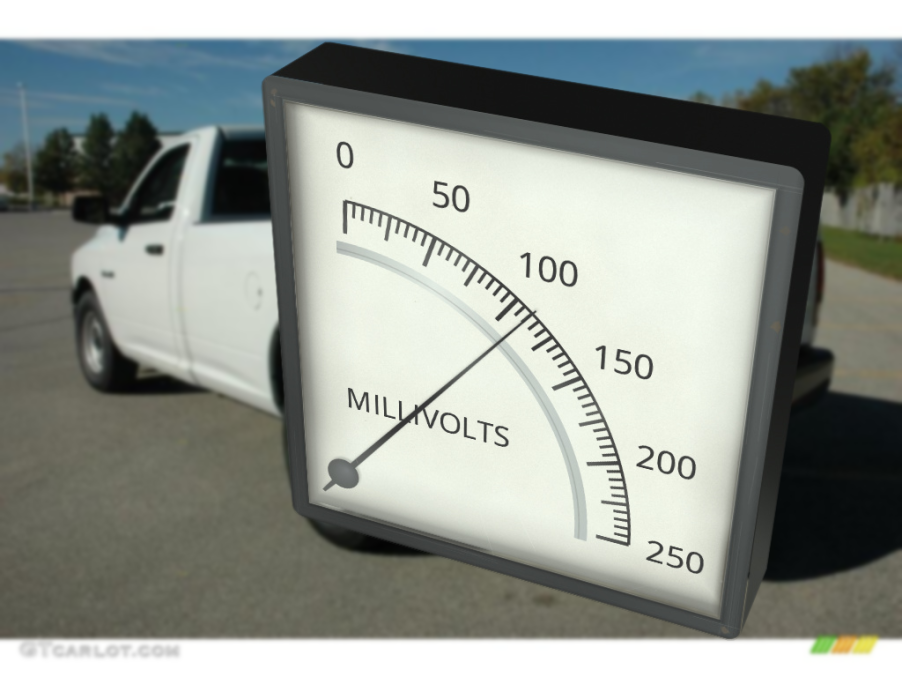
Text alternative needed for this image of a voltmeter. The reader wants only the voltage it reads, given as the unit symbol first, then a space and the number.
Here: mV 110
